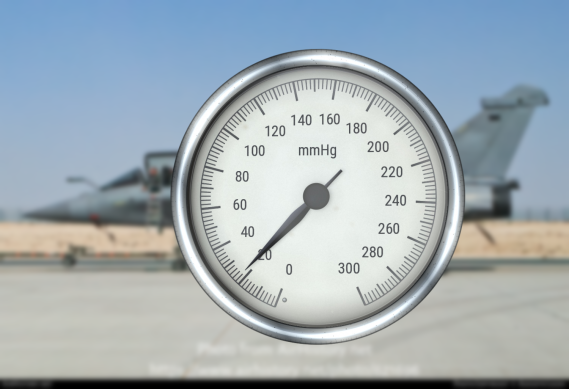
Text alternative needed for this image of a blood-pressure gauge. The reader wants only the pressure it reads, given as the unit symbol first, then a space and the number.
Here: mmHg 22
